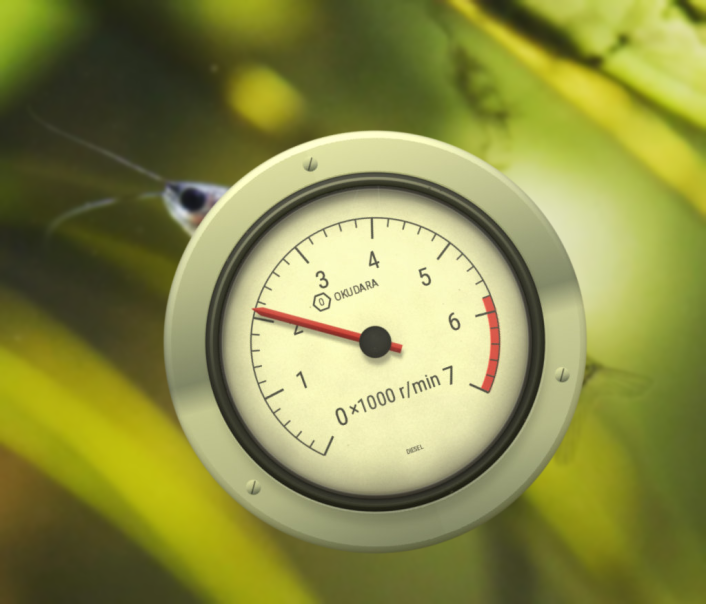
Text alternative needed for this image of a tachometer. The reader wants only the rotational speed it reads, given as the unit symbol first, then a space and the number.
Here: rpm 2100
